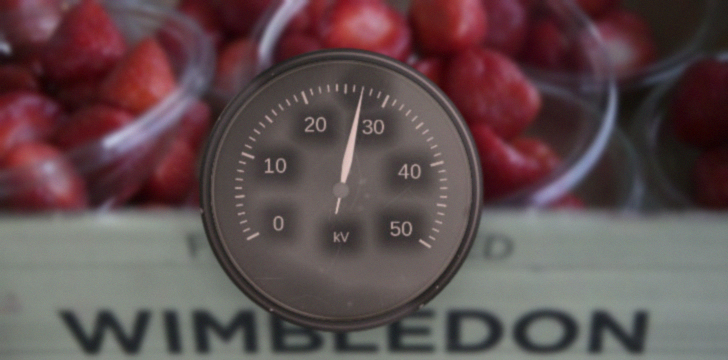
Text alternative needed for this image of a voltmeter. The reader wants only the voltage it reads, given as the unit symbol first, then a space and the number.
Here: kV 27
